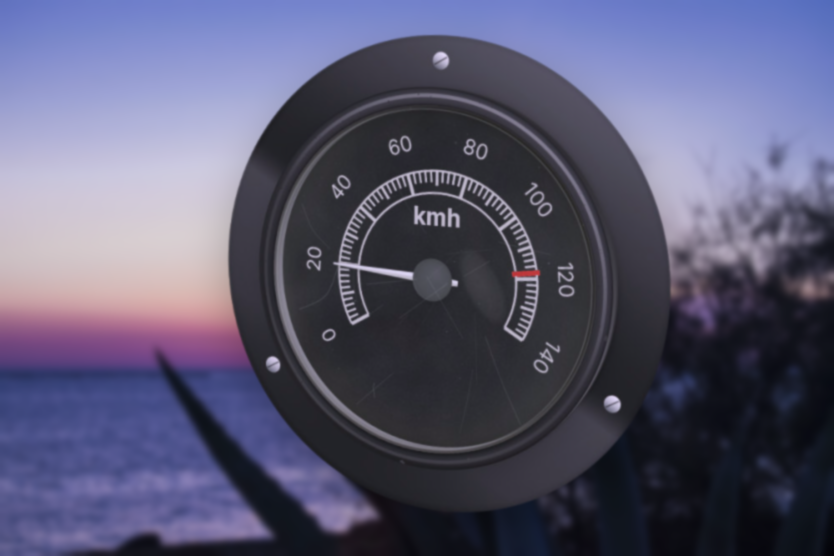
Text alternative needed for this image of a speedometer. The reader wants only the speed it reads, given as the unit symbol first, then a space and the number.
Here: km/h 20
